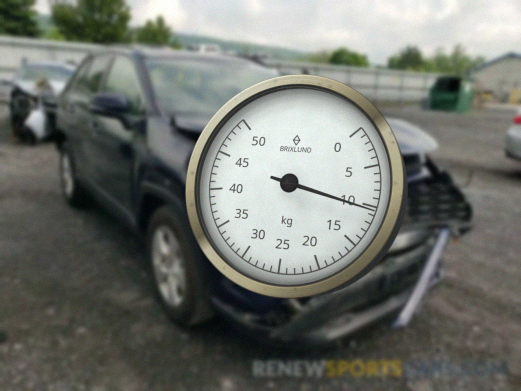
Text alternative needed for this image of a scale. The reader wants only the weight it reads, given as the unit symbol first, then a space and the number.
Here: kg 10.5
